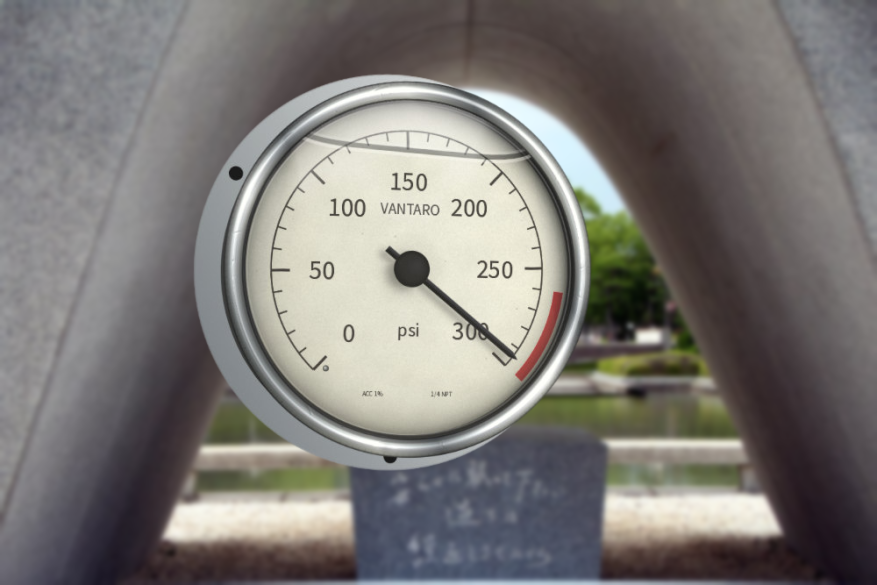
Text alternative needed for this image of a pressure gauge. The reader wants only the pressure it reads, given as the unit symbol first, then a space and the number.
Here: psi 295
